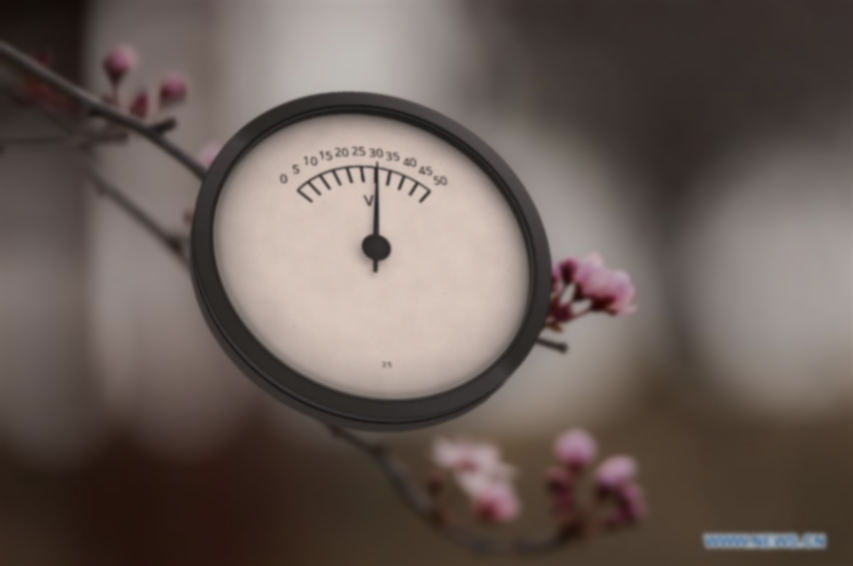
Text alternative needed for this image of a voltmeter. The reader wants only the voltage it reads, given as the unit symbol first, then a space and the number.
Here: V 30
